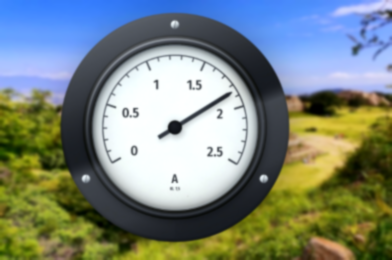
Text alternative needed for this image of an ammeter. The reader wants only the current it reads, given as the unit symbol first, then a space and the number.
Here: A 1.85
